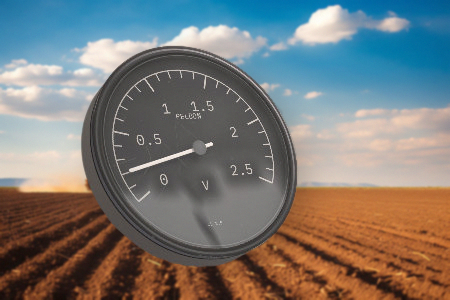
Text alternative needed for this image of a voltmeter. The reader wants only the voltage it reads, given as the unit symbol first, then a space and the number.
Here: V 0.2
